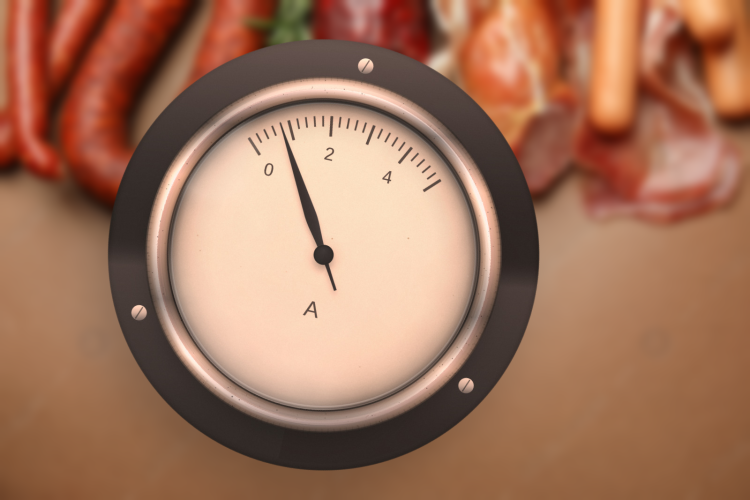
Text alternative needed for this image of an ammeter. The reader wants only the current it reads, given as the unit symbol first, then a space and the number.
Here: A 0.8
